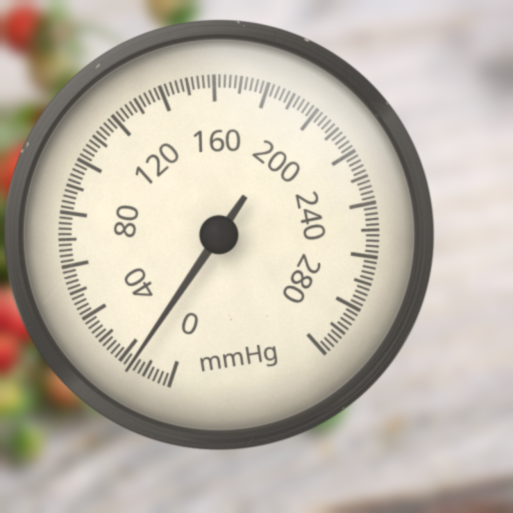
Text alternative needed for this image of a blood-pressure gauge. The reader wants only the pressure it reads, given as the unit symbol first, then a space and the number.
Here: mmHg 16
